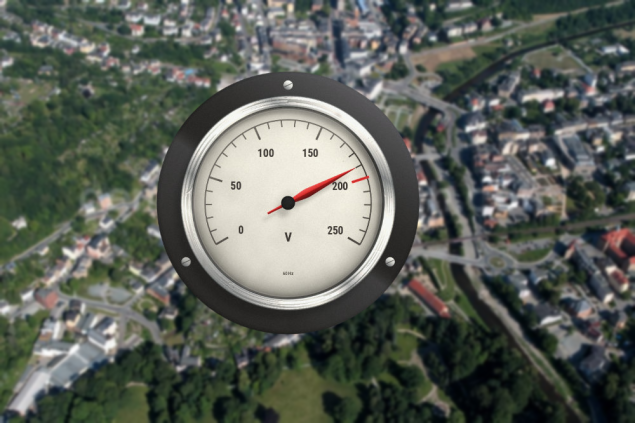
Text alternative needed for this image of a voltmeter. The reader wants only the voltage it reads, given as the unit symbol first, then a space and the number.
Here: V 190
